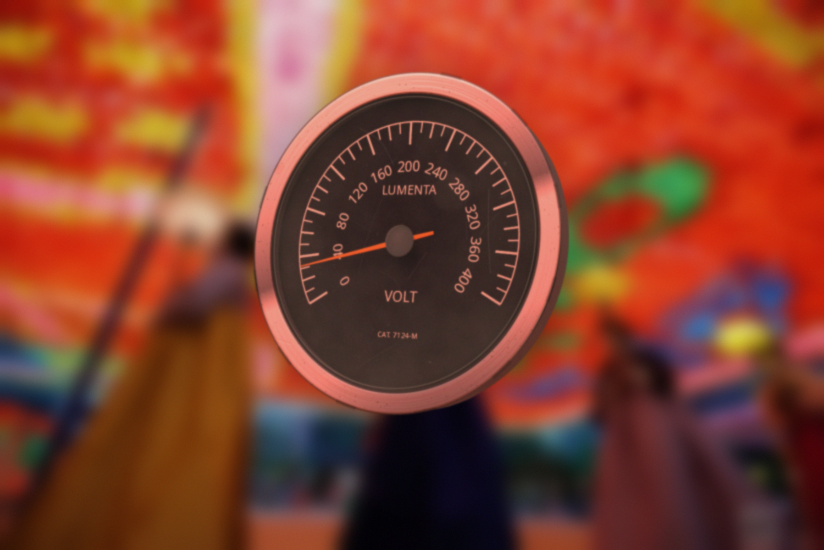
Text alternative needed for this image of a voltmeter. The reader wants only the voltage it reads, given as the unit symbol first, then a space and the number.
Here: V 30
